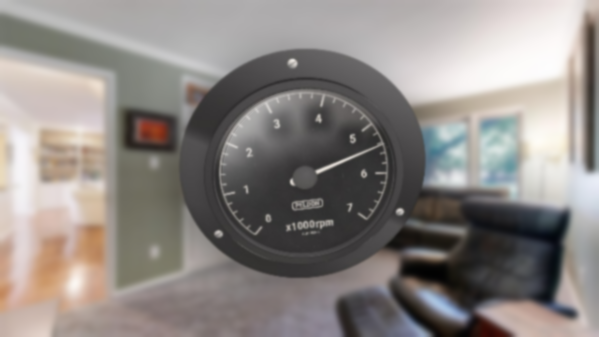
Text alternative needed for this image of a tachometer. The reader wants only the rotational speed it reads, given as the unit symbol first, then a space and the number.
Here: rpm 5400
